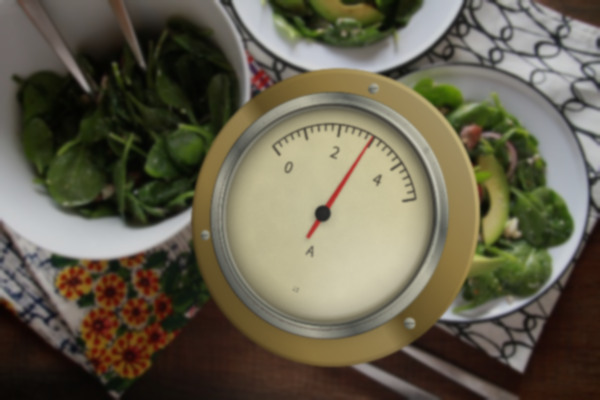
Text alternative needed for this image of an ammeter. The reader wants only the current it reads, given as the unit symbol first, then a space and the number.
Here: A 3
